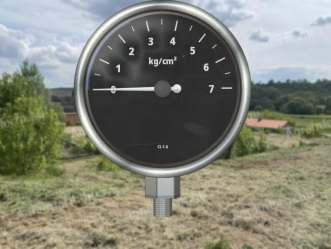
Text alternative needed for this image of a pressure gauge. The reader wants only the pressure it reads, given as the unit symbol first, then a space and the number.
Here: kg/cm² 0
